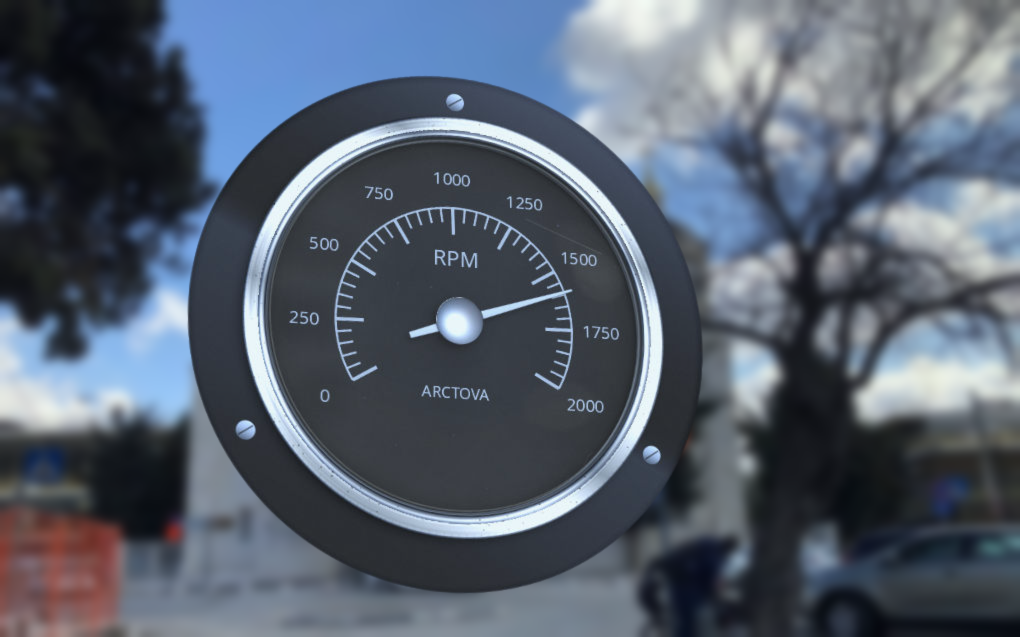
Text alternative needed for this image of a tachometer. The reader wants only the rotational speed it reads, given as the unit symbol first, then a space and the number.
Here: rpm 1600
